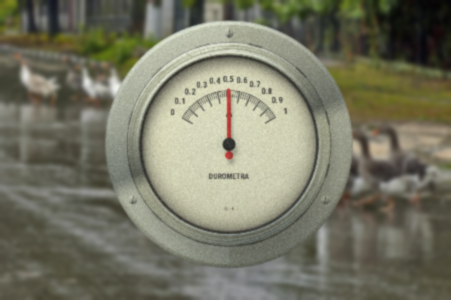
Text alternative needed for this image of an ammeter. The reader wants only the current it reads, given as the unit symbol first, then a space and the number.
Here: A 0.5
